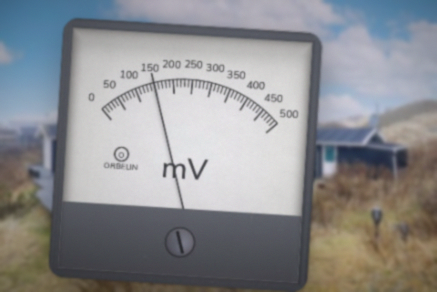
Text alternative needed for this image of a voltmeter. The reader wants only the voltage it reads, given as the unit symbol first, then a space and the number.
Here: mV 150
